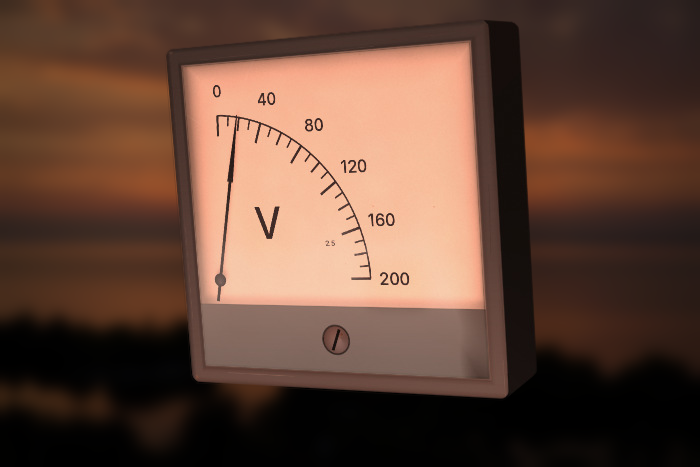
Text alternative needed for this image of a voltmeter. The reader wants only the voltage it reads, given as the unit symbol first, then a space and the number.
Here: V 20
